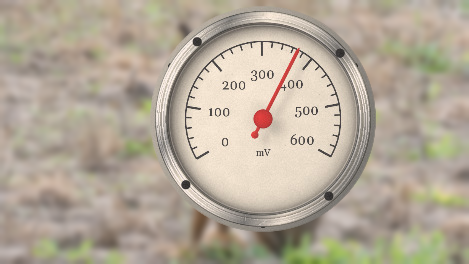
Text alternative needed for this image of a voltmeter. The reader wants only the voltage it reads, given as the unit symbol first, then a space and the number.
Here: mV 370
